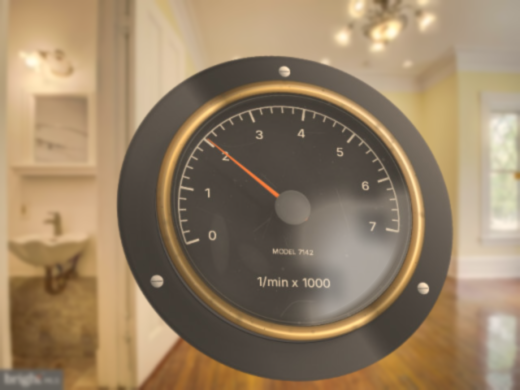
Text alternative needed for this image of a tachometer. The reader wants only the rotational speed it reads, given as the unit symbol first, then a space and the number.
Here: rpm 2000
